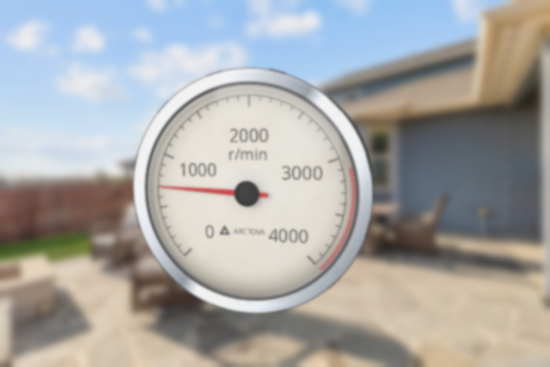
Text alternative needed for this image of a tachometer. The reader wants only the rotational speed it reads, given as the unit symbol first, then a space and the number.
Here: rpm 700
